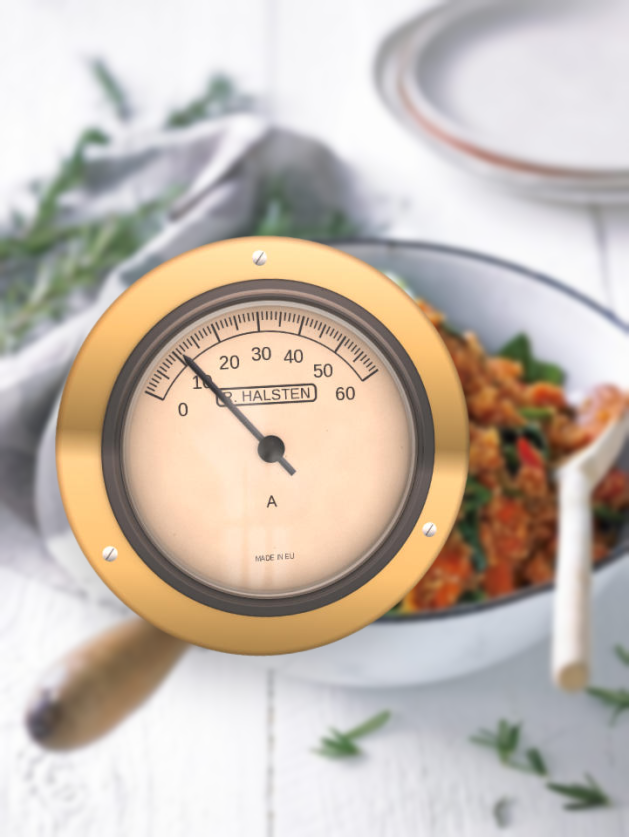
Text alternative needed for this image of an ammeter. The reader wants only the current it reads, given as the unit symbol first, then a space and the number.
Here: A 11
